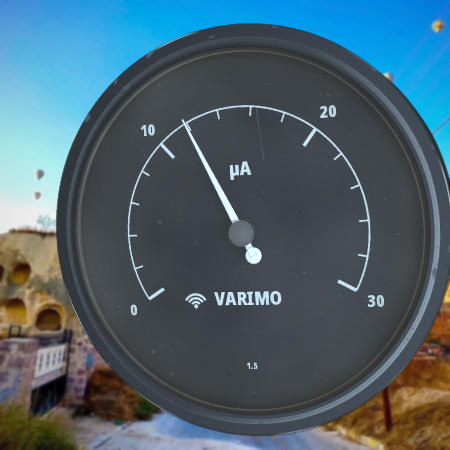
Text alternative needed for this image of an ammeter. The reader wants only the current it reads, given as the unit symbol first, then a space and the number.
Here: µA 12
